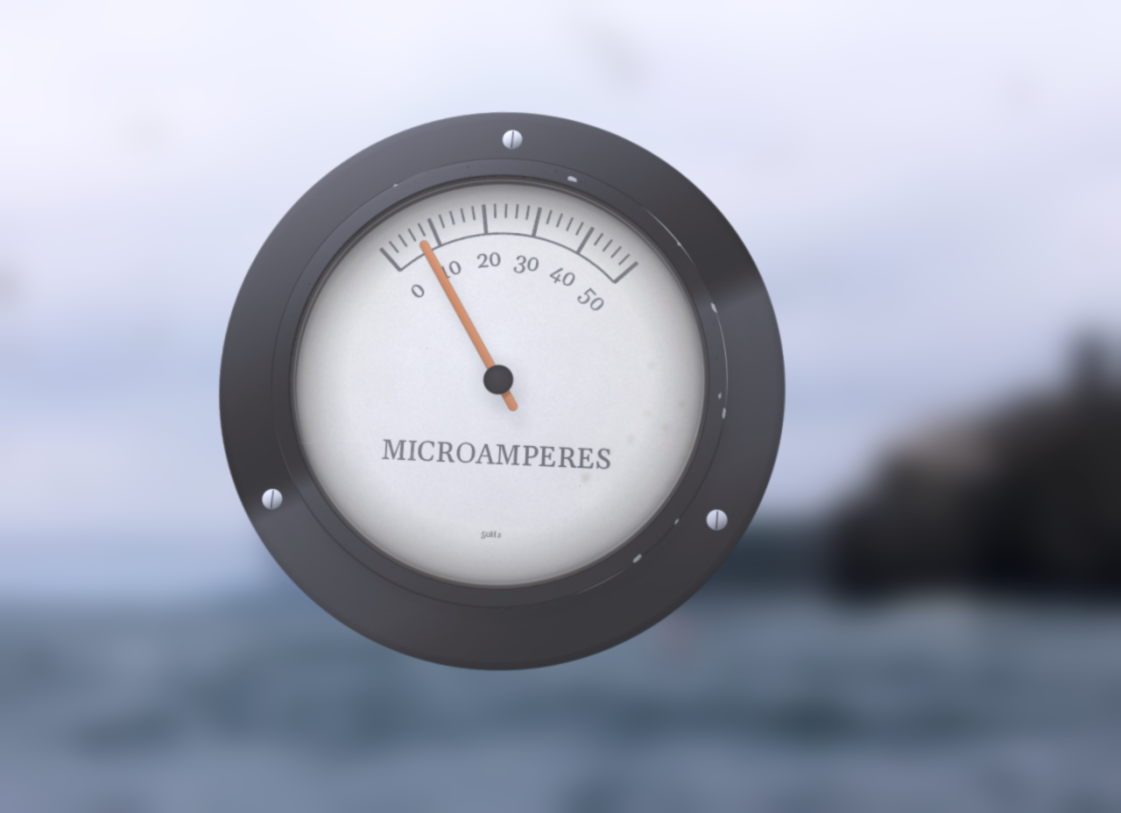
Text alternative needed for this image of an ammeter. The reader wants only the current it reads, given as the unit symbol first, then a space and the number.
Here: µA 7
